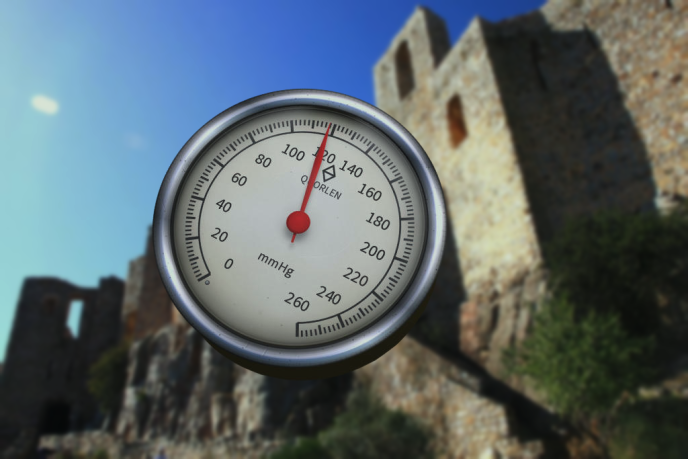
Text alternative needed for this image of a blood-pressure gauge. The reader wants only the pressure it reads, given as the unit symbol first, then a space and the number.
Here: mmHg 118
